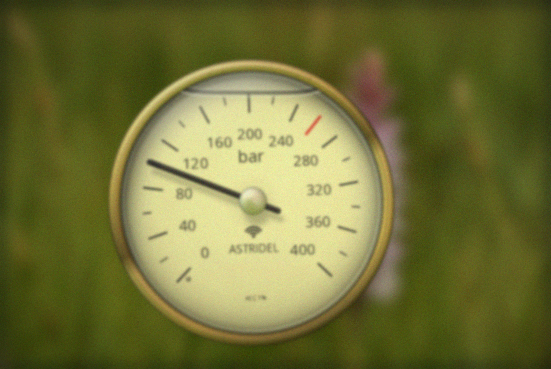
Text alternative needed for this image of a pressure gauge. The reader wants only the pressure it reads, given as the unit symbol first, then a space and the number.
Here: bar 100
